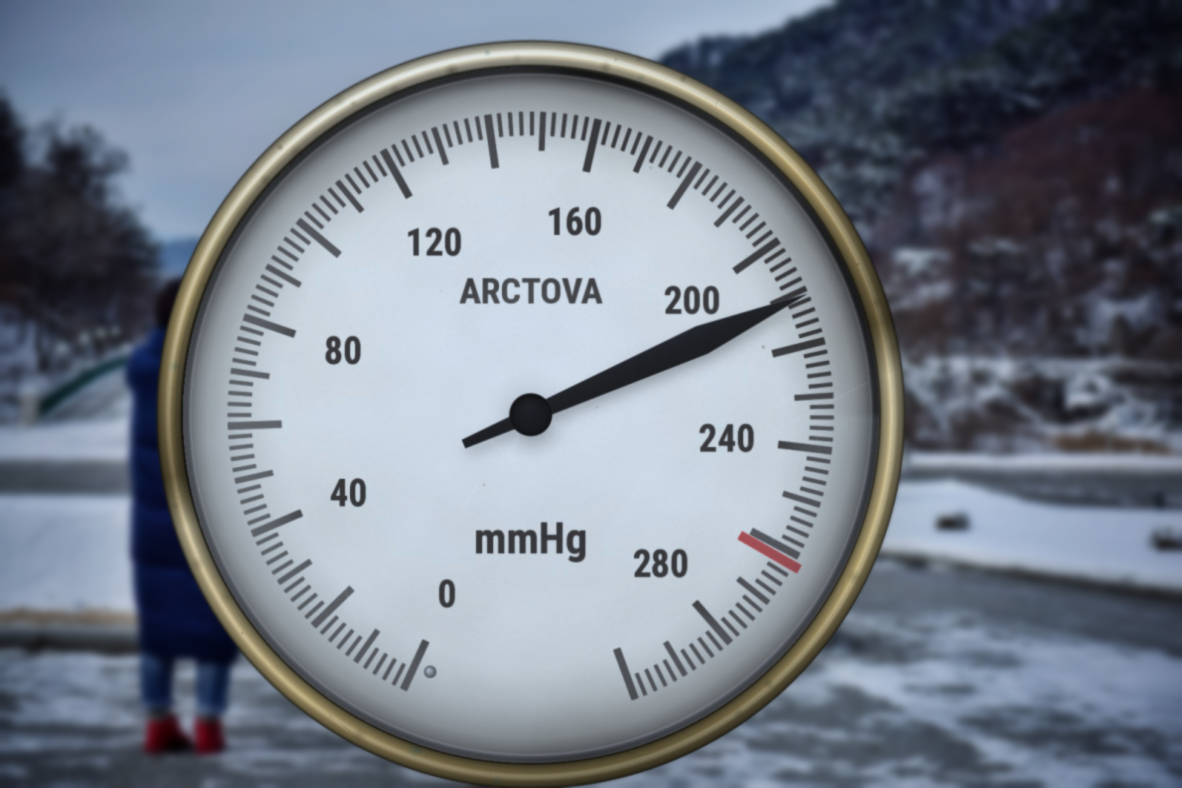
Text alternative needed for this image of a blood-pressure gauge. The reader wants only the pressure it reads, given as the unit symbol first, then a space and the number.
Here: mmHg 211
